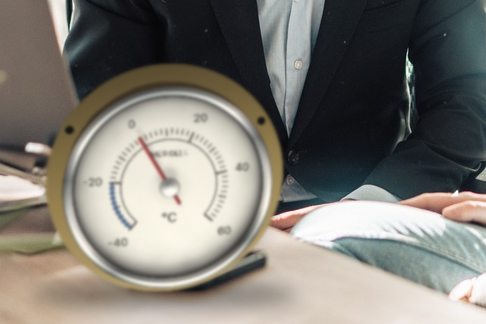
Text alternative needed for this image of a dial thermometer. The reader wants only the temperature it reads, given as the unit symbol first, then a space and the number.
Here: °C 0
